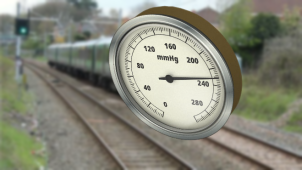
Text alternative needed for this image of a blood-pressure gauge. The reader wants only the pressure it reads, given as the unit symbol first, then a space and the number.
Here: mmHg 230
